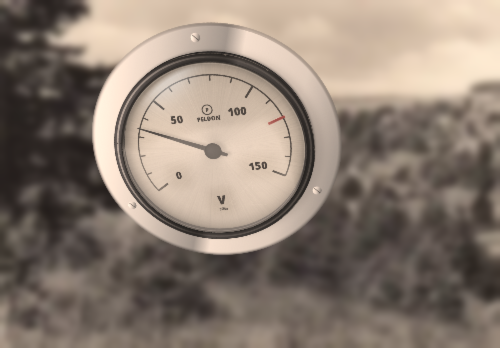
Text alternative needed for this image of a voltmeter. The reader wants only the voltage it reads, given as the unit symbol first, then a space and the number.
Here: V 35
